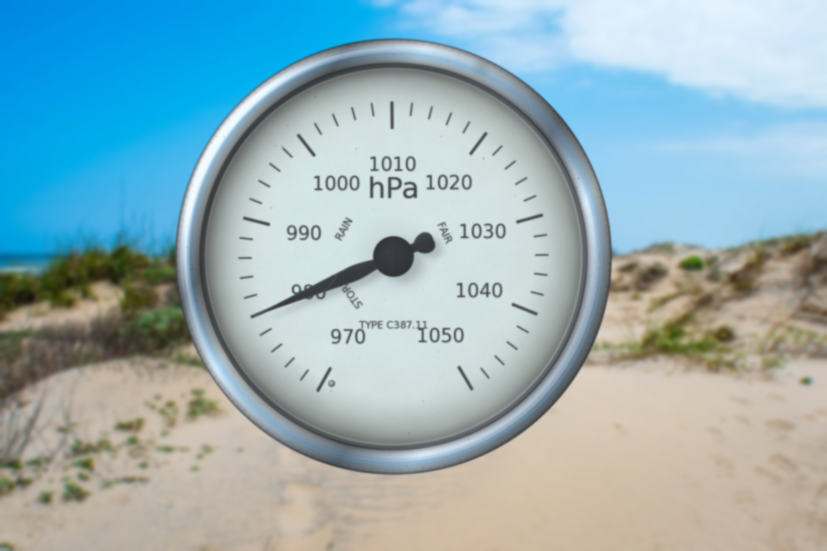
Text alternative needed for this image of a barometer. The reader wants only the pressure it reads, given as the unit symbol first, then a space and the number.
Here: hPa 980
